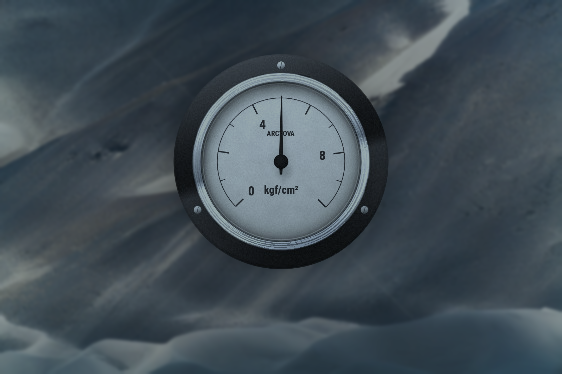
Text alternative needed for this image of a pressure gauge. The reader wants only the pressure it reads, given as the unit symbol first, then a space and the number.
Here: kg/cm² 5
